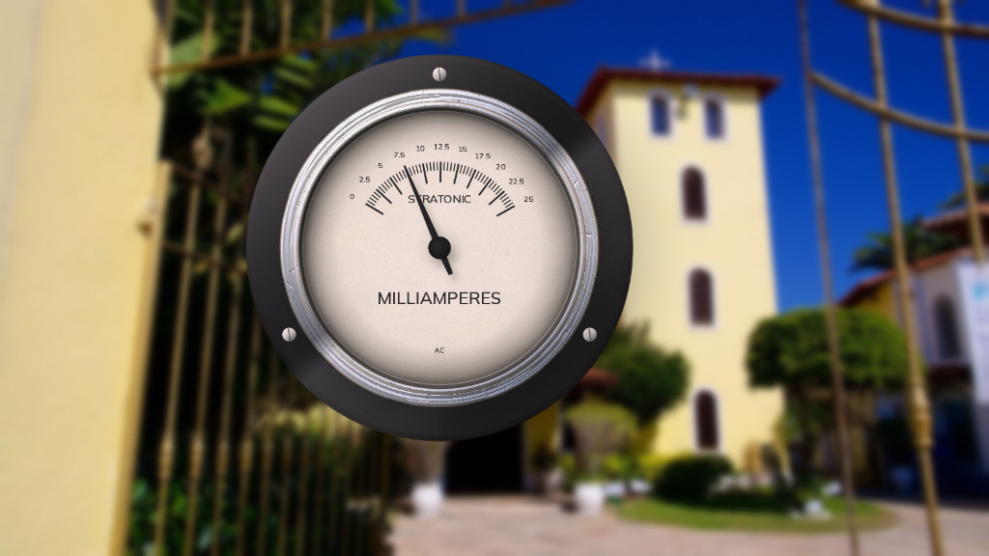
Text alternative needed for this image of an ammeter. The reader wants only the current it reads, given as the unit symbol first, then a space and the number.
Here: mA 7.5
